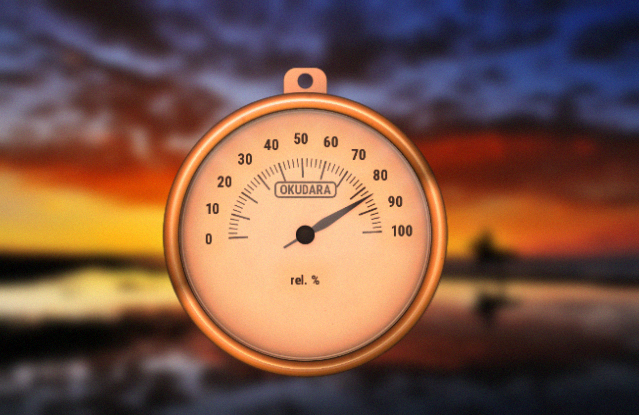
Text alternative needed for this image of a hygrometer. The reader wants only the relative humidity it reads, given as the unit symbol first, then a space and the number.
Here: % 84
